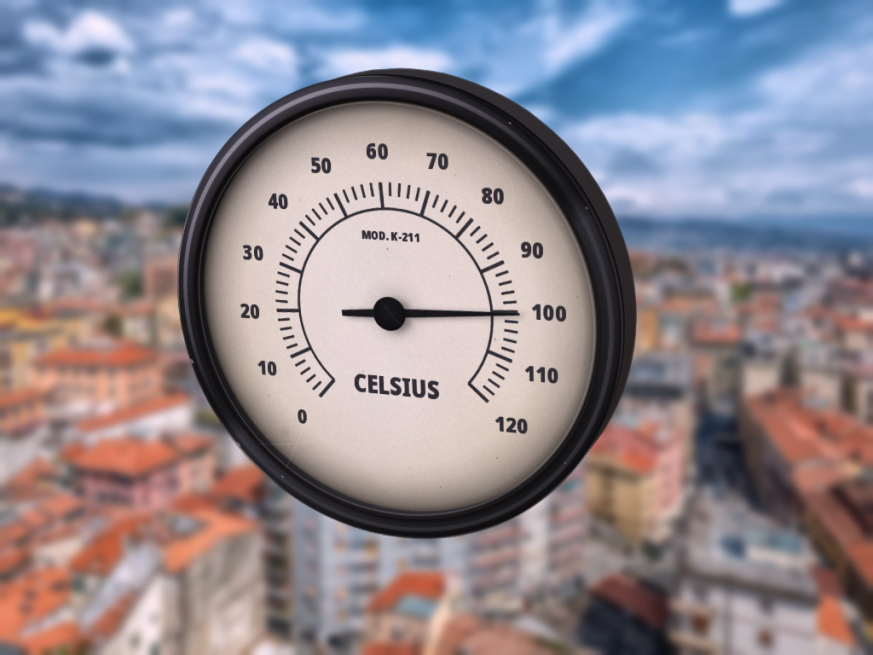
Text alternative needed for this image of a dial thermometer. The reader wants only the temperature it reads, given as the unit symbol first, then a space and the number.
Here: °C 100
